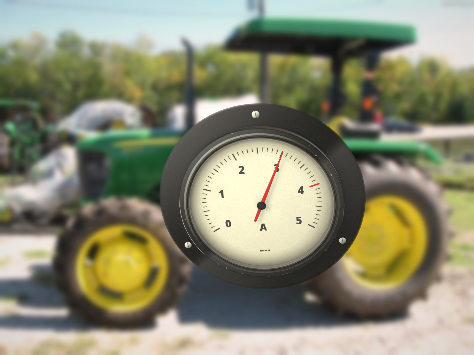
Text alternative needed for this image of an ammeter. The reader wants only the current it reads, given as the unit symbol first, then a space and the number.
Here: A 3
